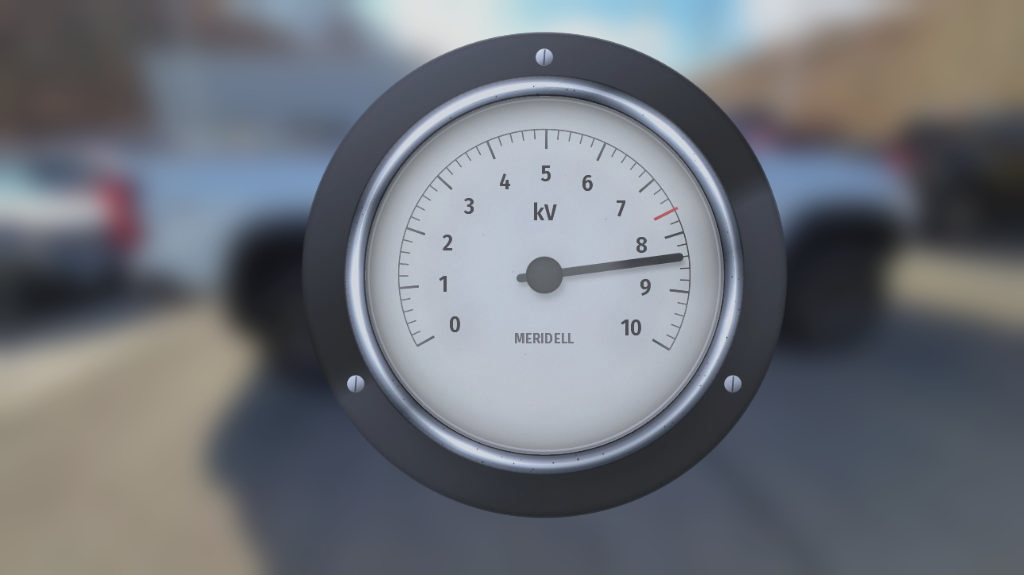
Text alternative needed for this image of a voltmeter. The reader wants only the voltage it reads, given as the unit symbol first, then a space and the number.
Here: kV 8.4
